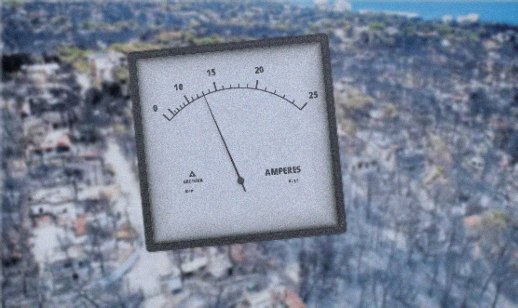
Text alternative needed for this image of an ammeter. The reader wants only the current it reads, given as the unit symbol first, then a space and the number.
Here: A 13
